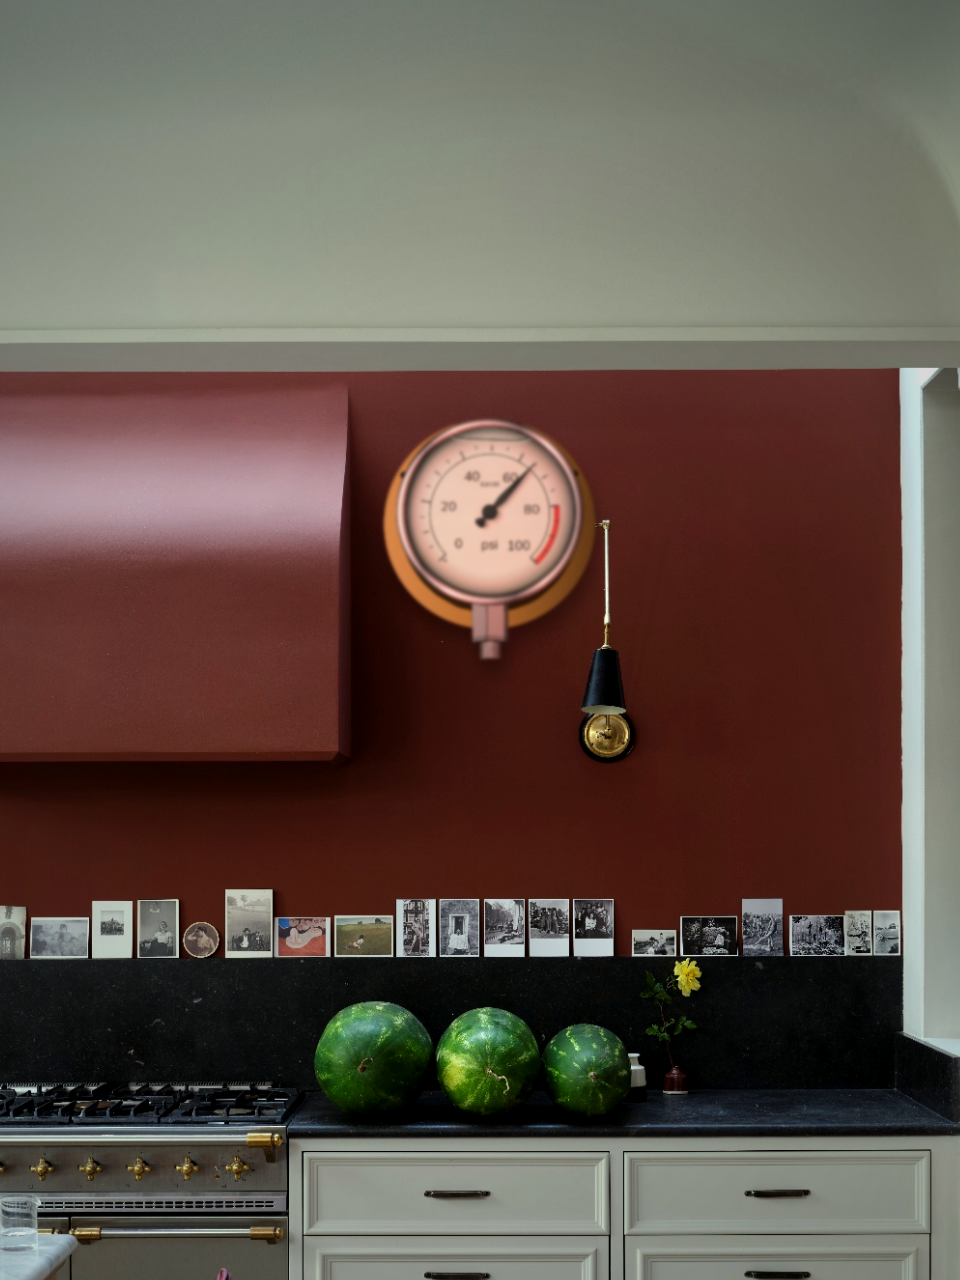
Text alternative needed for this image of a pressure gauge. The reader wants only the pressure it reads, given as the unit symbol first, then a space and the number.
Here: psi 65
